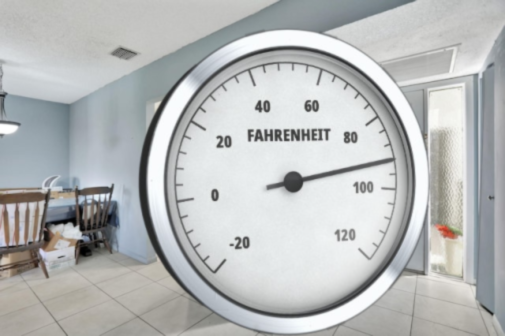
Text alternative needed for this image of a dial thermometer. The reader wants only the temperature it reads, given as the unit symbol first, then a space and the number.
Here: °F 92
